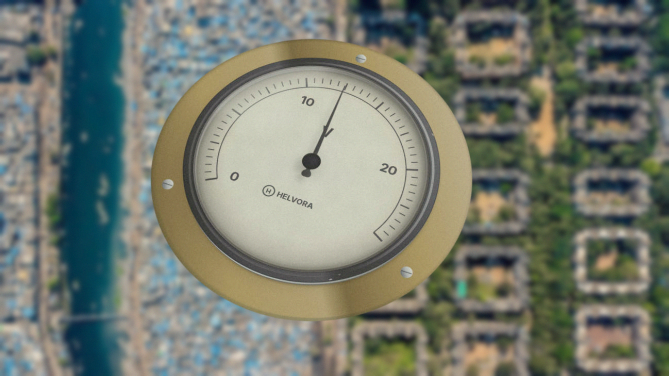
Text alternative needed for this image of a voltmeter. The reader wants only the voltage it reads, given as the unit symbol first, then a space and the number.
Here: V 12.5
